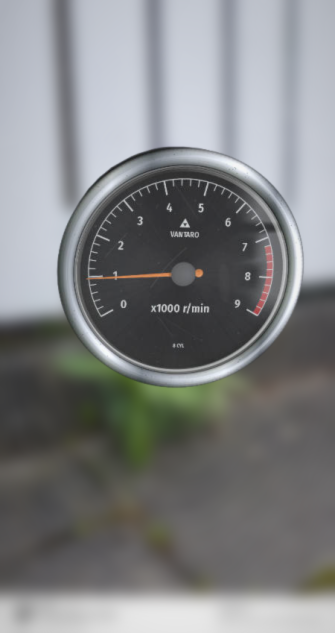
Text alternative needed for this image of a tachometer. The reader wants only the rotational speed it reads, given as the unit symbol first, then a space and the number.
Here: rpm 1000
